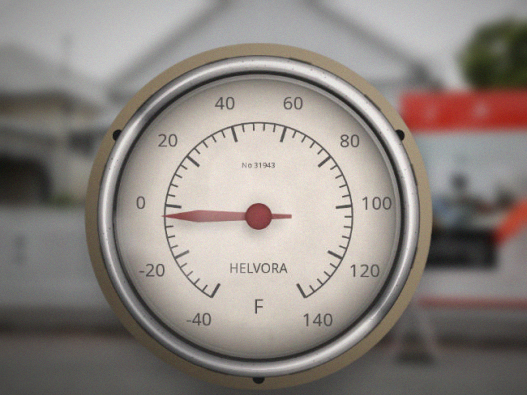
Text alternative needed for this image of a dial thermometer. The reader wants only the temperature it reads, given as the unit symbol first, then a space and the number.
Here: °F -4
